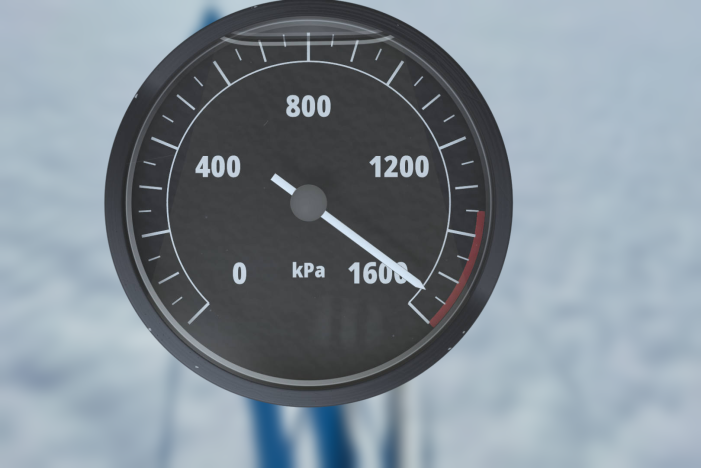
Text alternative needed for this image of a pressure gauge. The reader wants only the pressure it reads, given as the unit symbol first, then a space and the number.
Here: kPa 1550
